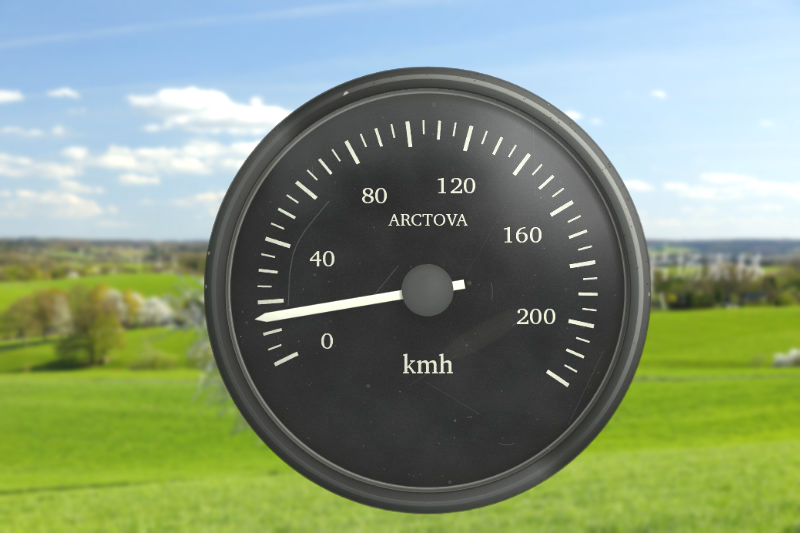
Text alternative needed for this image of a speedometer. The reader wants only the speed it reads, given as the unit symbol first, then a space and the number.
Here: km/h 15
